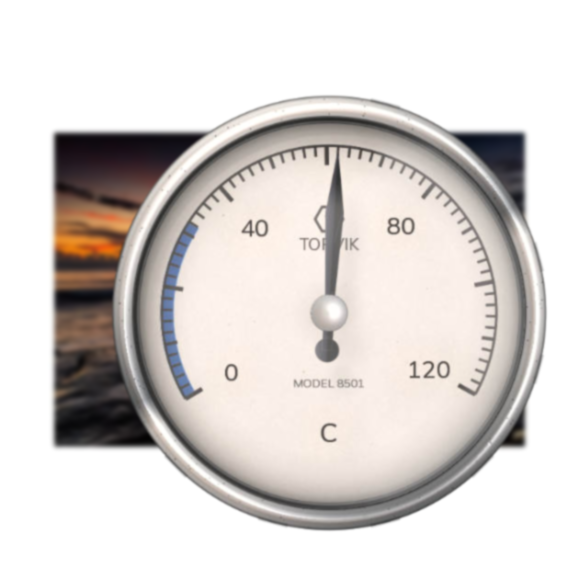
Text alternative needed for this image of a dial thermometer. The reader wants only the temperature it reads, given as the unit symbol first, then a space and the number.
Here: °C 62
